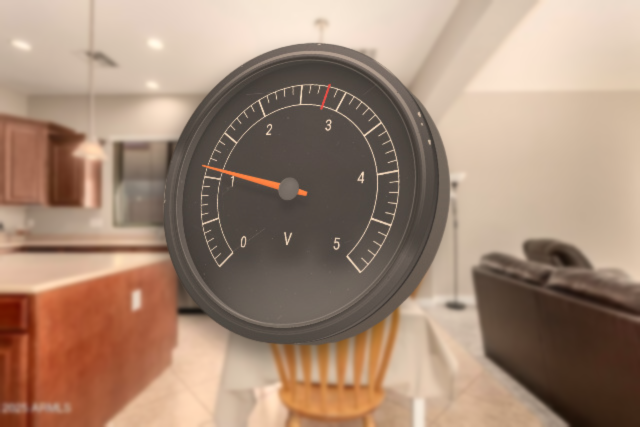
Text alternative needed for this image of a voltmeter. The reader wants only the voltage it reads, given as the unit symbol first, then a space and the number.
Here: V 1.1
